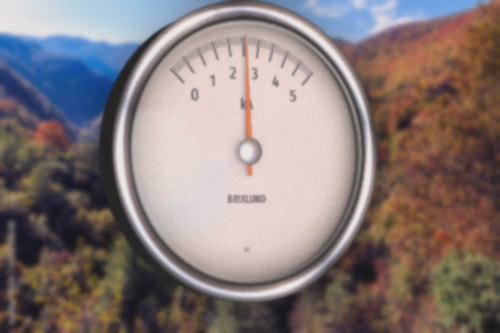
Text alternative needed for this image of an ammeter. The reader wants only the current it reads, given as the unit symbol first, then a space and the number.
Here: kA 2.5
